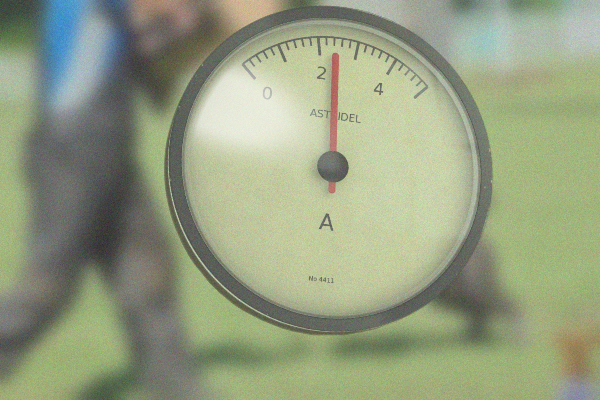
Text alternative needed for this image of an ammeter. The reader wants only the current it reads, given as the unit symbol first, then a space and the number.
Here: A 2.4
